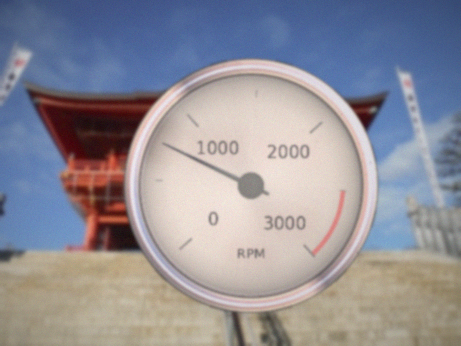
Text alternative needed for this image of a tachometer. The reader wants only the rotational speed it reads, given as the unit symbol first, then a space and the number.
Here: rpm 750
